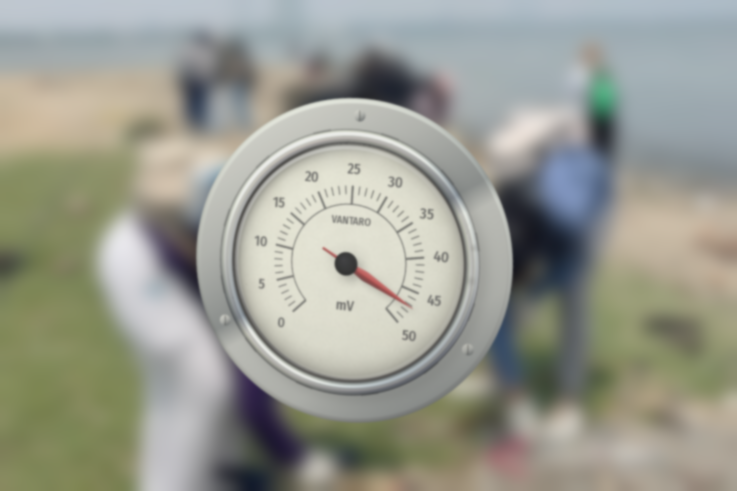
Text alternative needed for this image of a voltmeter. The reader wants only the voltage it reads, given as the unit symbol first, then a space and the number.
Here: mV 47
